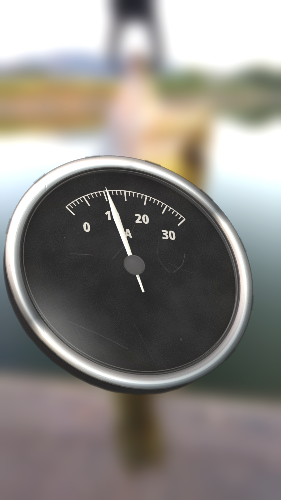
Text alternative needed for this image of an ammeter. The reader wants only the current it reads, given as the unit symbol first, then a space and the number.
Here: A 10
